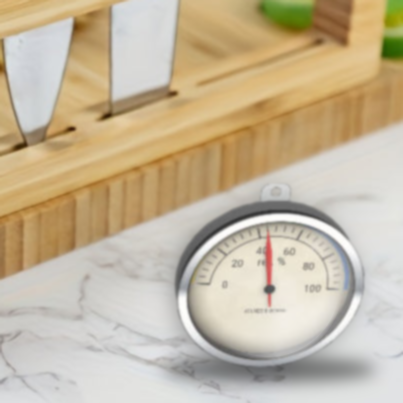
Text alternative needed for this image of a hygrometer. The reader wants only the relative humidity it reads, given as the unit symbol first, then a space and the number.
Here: % 44
